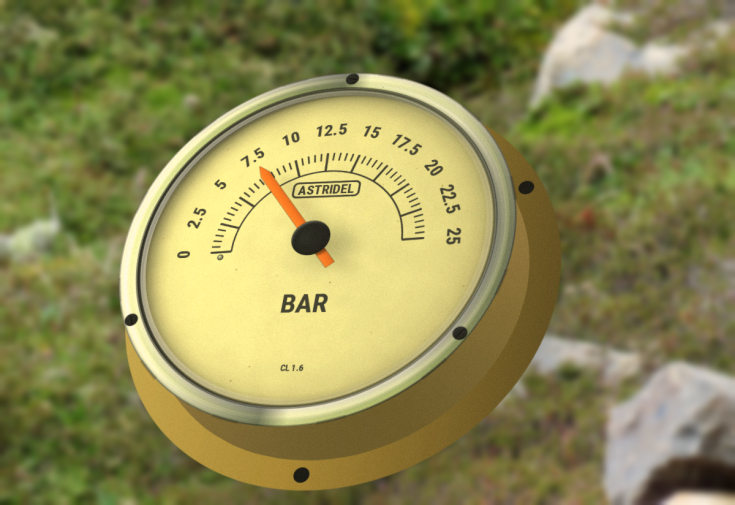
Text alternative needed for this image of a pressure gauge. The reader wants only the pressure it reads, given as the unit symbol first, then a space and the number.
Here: bar 7.5
